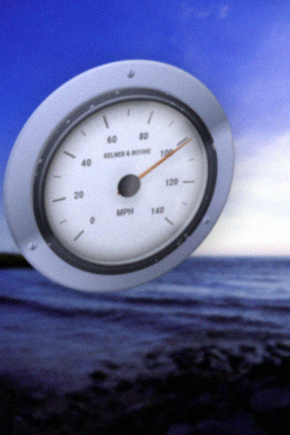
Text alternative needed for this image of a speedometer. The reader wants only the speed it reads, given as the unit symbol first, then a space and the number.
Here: mph 100
